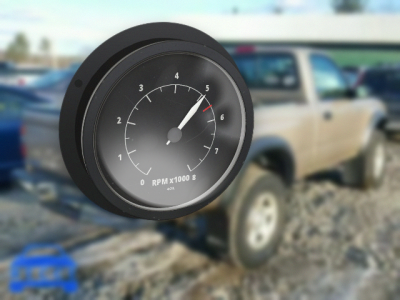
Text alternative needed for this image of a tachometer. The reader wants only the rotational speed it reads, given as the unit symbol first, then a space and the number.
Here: rpm 5000
